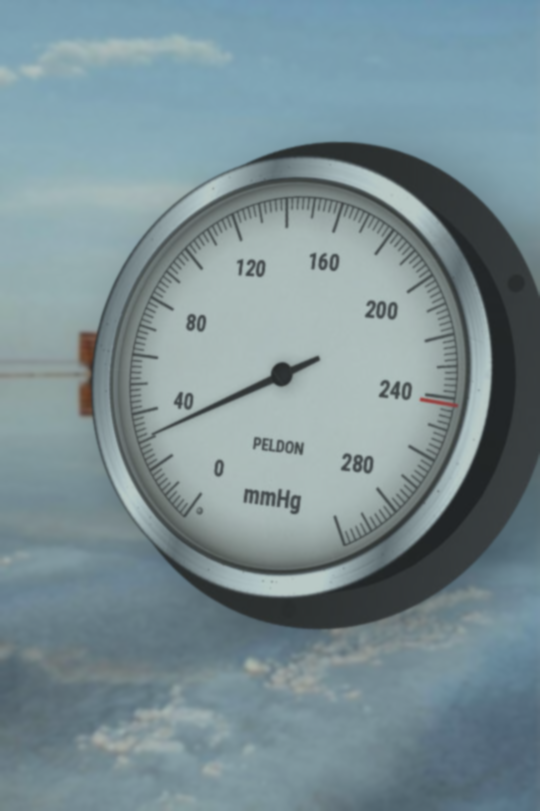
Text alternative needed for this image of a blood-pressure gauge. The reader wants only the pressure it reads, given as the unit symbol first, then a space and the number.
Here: mmHg 30
